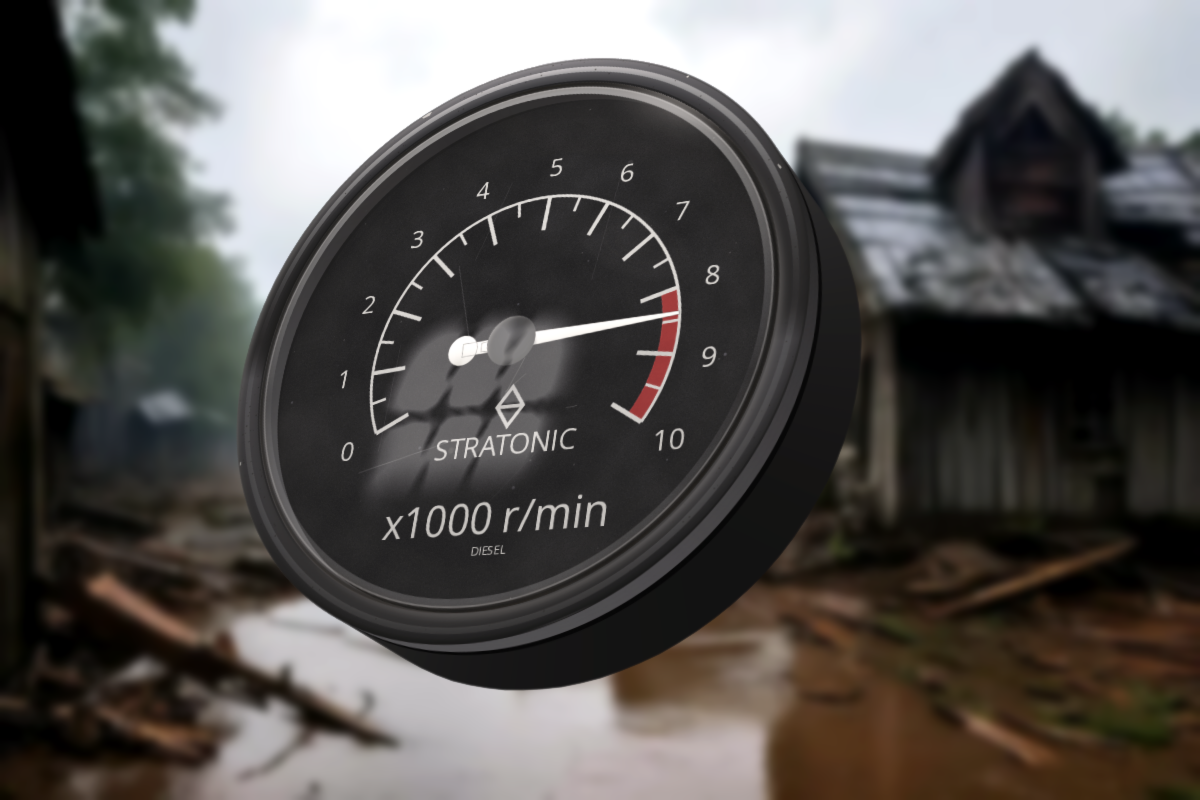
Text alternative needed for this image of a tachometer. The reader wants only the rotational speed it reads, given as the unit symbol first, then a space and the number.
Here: rpm 8500
